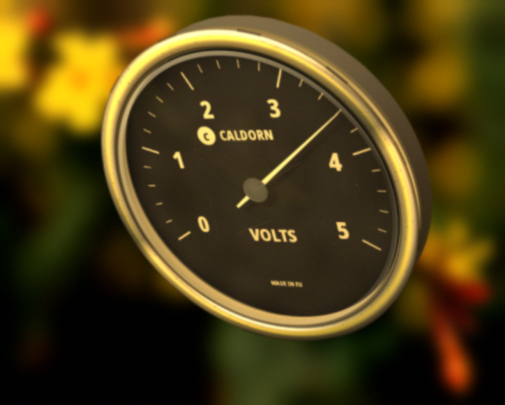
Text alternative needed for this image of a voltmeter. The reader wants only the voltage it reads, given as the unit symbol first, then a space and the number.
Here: V 3.6
